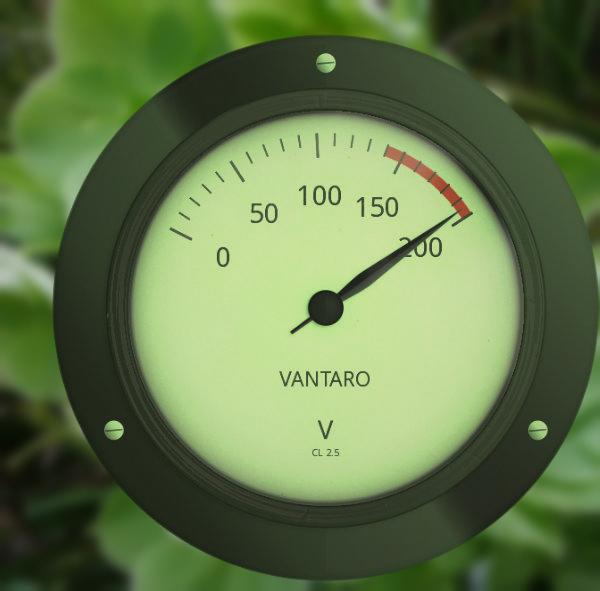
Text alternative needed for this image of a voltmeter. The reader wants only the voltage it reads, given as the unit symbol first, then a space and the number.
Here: V 195
